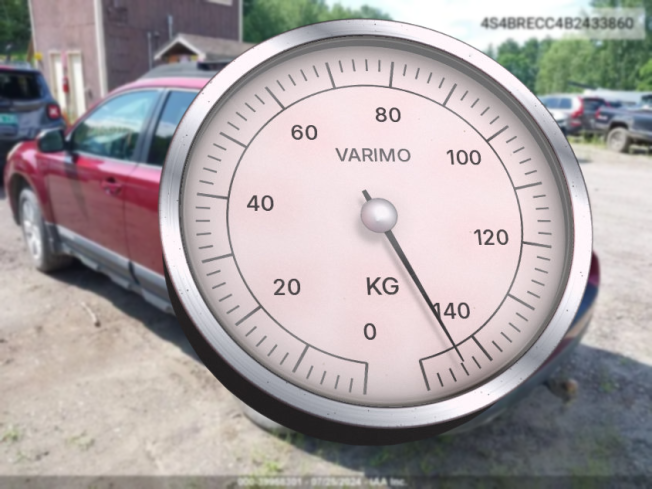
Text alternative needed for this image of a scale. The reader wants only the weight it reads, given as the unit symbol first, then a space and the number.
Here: kg 144
